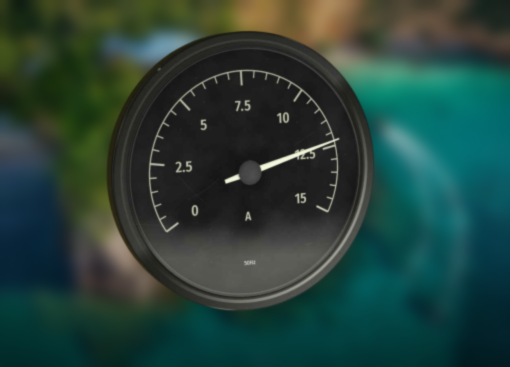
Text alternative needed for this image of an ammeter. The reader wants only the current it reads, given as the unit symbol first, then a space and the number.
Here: A 12.25
